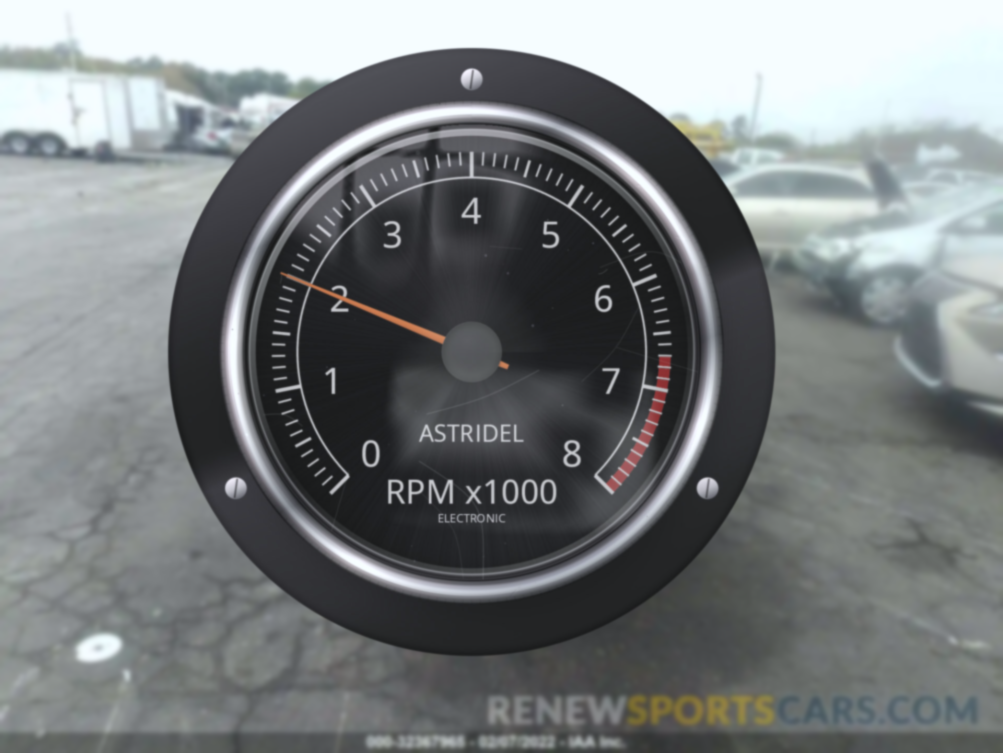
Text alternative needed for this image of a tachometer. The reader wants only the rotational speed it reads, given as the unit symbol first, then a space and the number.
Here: rpm 2000
